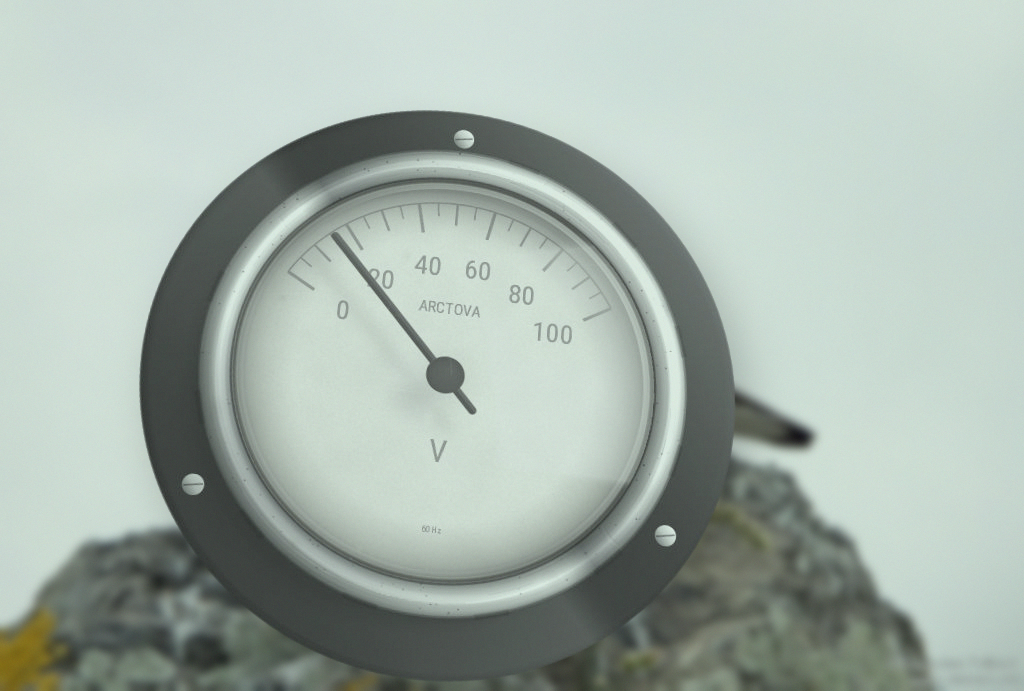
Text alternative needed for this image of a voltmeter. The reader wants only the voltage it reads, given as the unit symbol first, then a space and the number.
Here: V 15
